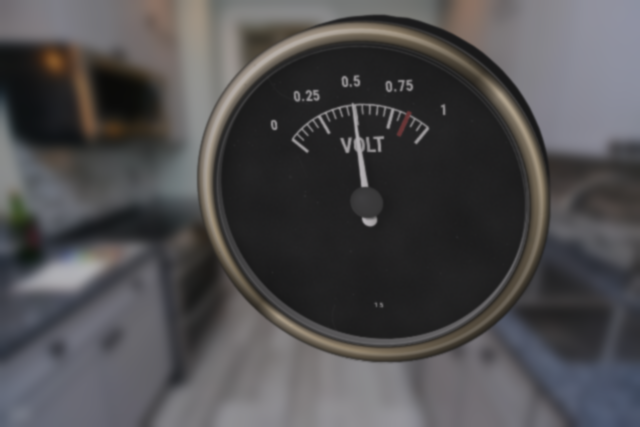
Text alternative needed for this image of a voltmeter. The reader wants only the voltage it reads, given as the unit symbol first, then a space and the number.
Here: V 0.5
